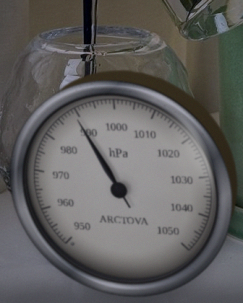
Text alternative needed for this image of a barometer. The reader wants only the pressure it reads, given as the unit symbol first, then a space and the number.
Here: hPa 990
